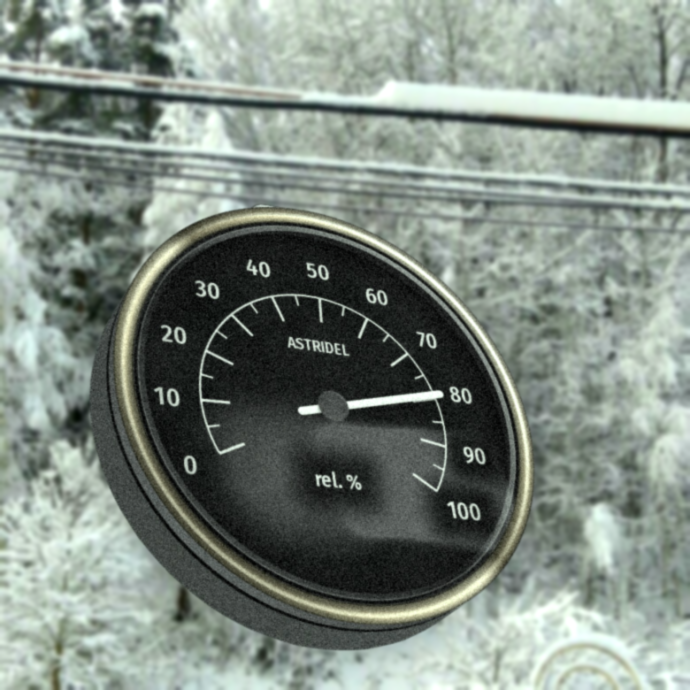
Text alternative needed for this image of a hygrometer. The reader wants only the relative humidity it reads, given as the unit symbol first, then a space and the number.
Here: % 80
